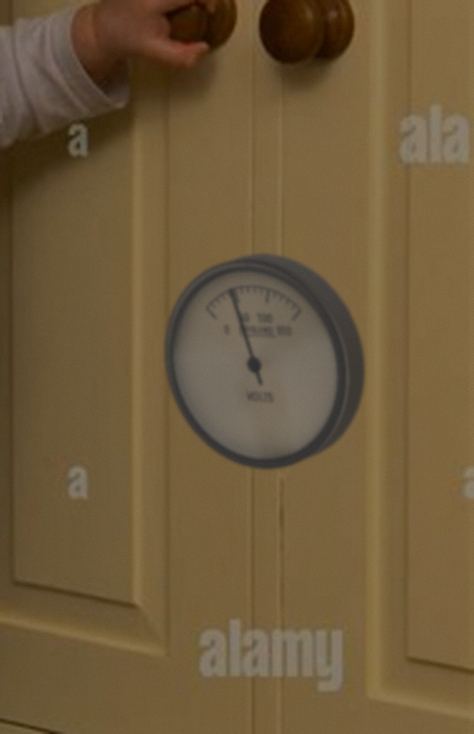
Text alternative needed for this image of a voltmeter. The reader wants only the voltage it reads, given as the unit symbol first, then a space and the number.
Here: V 50
